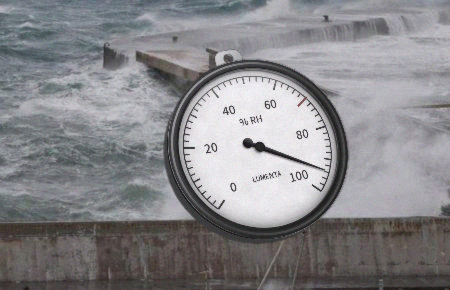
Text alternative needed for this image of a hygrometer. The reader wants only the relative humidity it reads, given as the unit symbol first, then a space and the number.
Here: % 94
